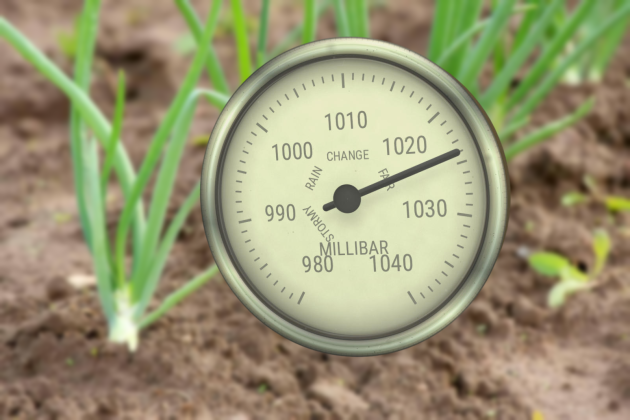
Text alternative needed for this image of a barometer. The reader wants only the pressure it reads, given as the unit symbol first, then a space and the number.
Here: mbar 1024
